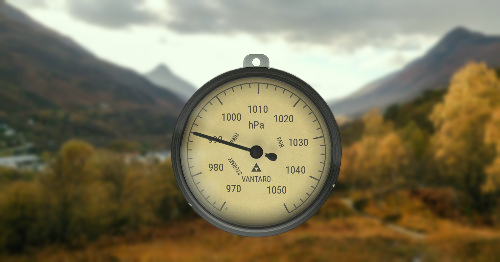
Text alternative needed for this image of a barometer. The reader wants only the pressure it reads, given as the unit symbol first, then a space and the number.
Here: hPa 990
